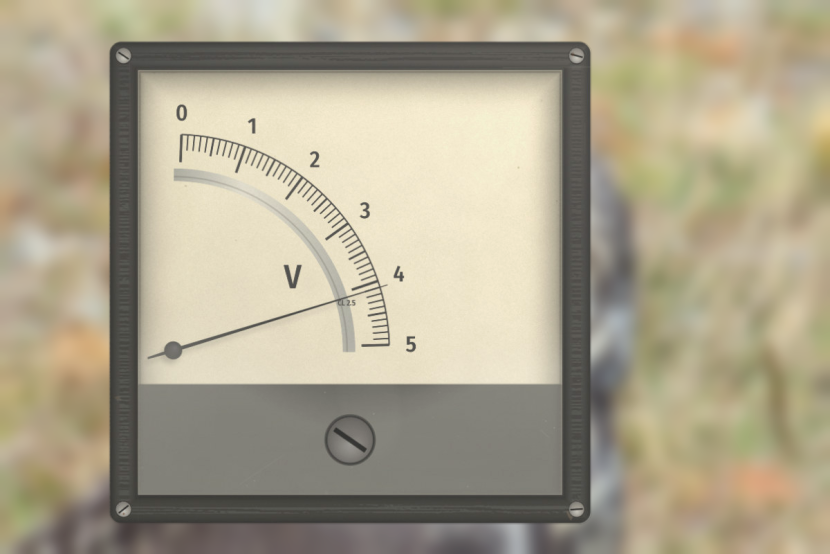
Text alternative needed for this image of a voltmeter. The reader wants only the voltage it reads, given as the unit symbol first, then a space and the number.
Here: V 4.1
